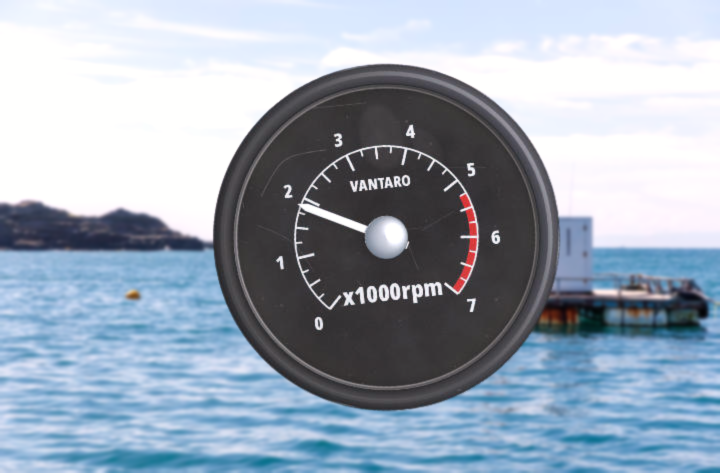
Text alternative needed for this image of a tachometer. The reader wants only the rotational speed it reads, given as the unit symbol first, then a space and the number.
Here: rpm 1875
